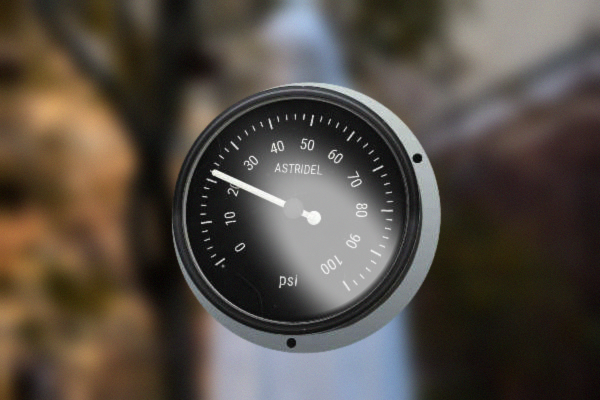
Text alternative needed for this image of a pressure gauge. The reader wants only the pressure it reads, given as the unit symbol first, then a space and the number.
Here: psi 22
